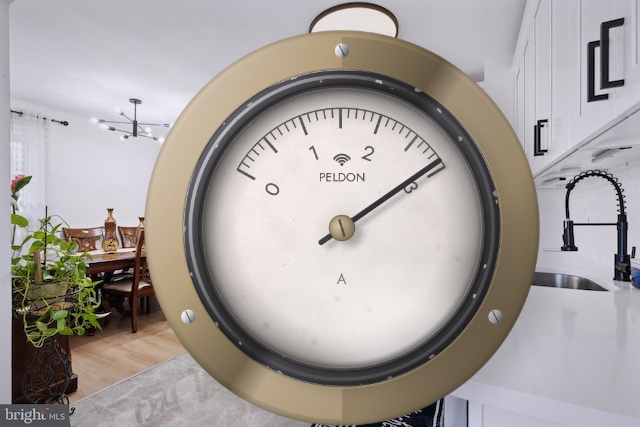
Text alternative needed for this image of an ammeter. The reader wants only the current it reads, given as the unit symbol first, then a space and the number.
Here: A 2.9
